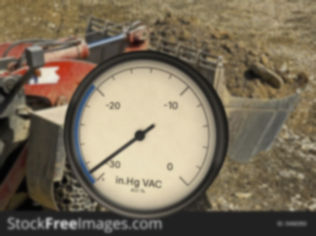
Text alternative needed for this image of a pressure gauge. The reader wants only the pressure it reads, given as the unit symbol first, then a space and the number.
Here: inHg -29
